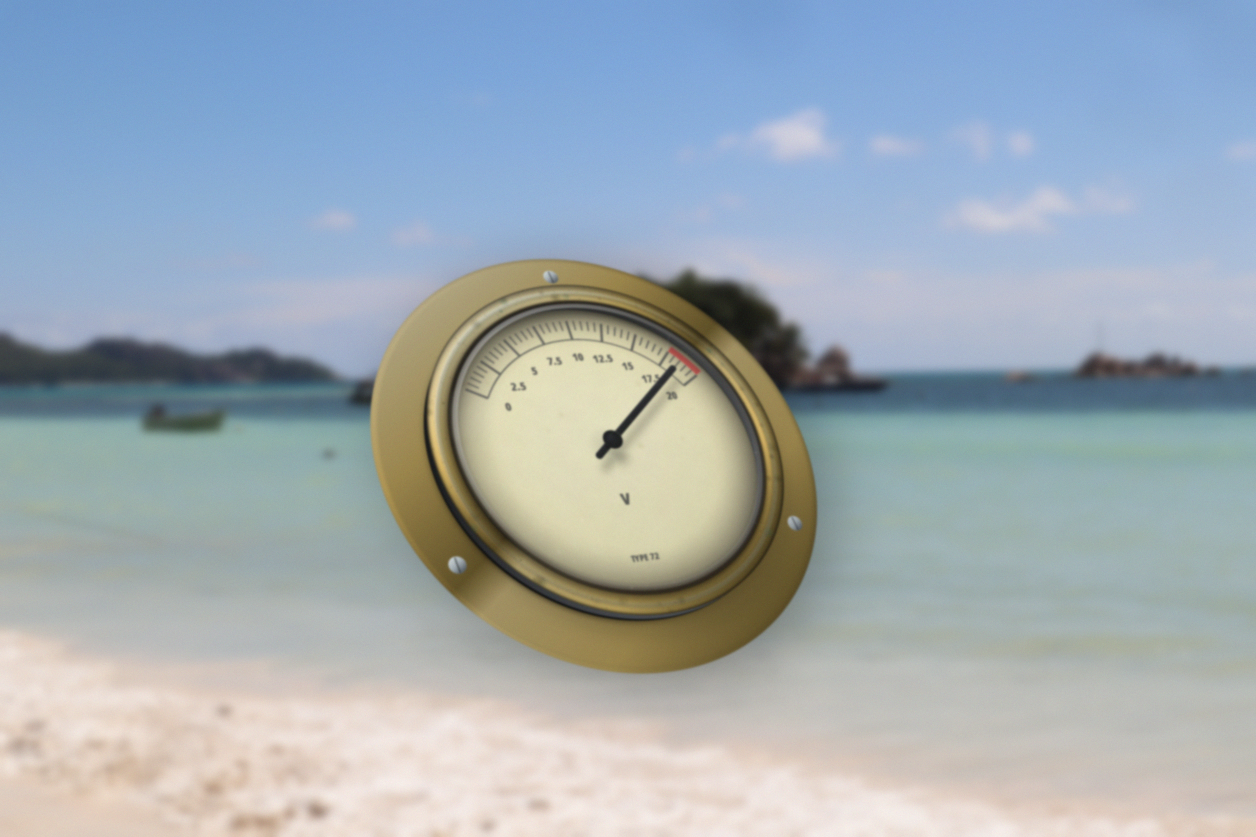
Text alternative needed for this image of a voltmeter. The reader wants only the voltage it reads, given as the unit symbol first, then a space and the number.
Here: V 18.5
